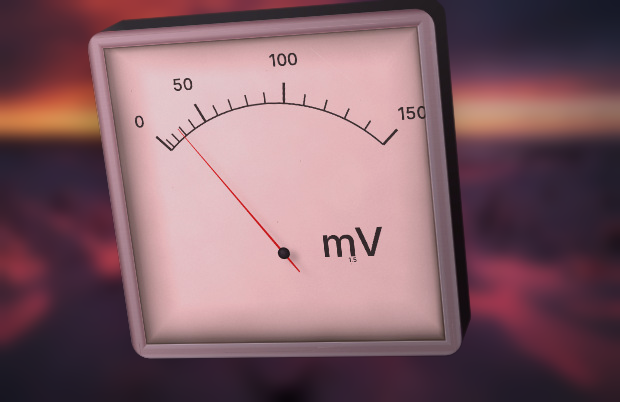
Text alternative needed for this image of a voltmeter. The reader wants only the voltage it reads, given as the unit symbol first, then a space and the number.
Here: mV 30
